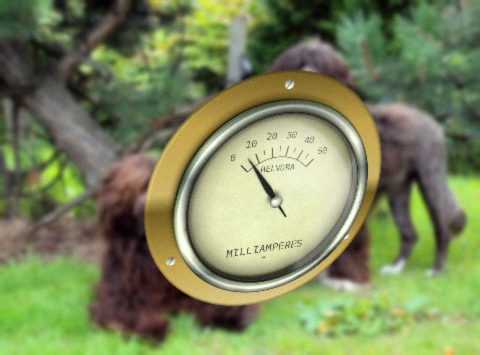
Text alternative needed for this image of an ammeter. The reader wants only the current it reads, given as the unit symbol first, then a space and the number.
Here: mA 5
